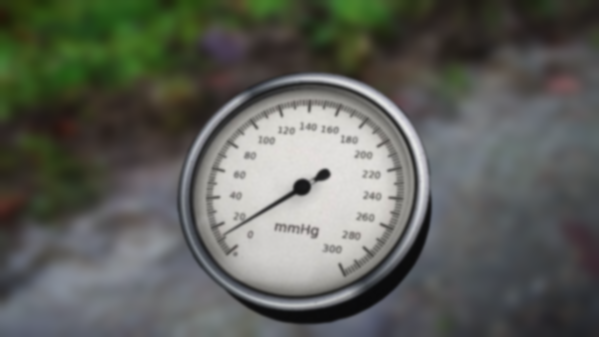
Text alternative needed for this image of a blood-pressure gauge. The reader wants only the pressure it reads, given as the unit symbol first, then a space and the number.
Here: mmHg 10
